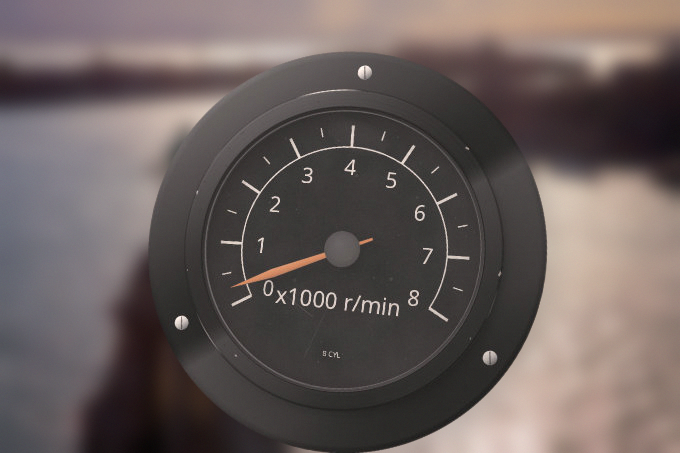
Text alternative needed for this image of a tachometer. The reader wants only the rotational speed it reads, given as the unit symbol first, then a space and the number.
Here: rpm 250
